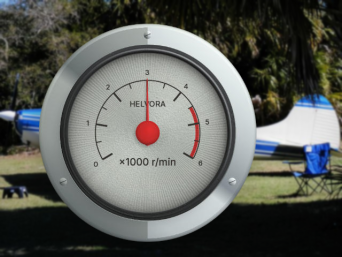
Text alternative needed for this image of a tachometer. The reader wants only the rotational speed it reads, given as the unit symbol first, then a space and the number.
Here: rpm 3000
